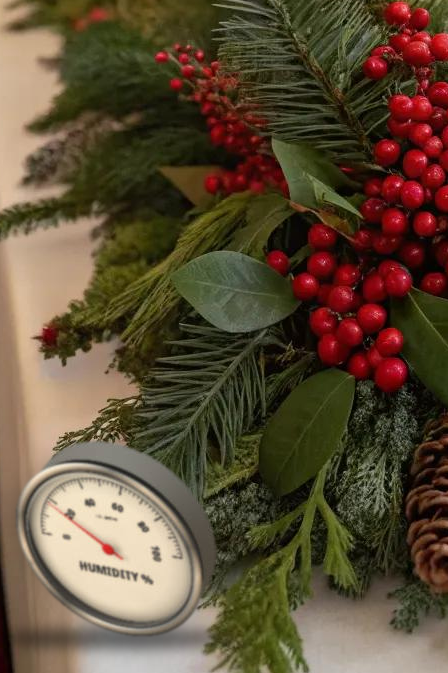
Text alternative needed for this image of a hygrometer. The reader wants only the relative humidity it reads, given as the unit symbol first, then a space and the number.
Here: % 20
